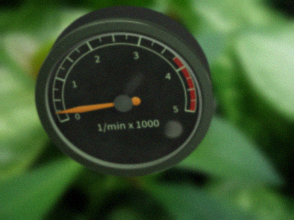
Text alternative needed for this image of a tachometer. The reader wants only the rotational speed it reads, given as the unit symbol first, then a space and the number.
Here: rpm 250
